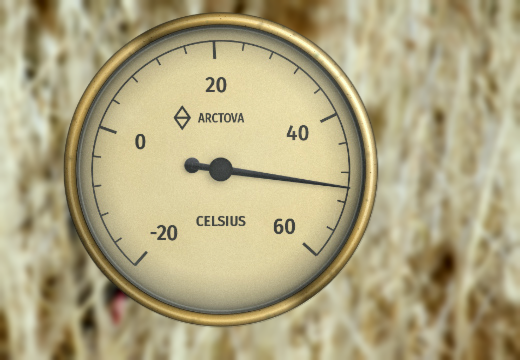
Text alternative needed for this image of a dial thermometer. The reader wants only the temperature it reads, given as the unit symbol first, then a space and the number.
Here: °C 50
